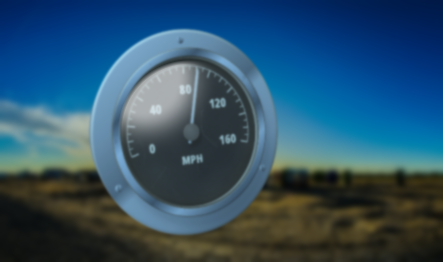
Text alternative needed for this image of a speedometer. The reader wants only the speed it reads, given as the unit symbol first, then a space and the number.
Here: mph 90
